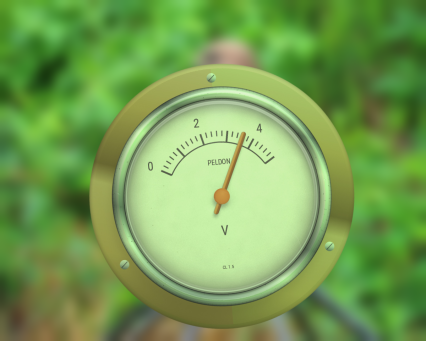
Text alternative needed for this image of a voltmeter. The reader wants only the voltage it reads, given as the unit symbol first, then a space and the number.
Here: V 3.6
